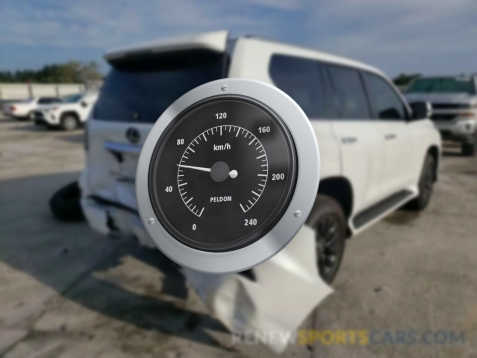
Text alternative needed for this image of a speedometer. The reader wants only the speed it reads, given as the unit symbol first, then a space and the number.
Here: km/h 60
